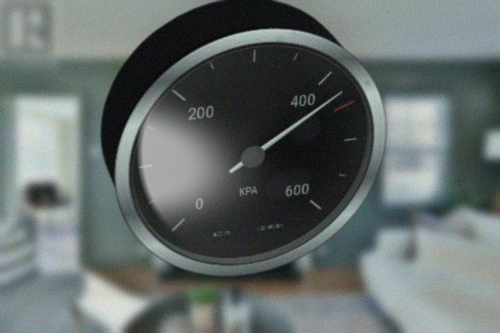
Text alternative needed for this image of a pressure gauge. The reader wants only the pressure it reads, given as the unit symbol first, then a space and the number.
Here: kPa 425
